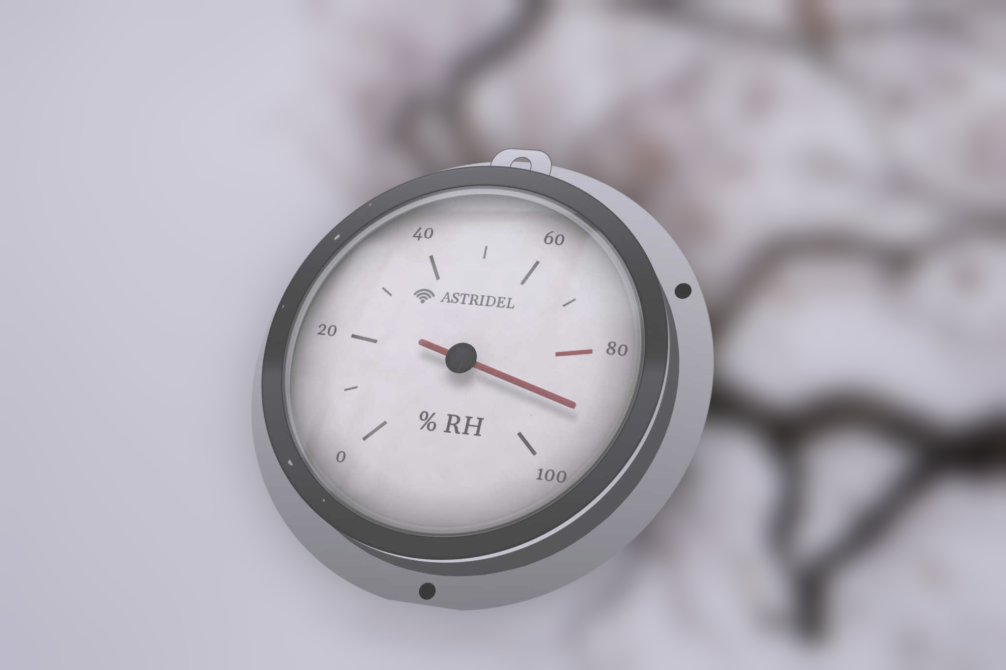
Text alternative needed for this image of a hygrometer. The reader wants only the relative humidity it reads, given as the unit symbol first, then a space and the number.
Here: % 90
